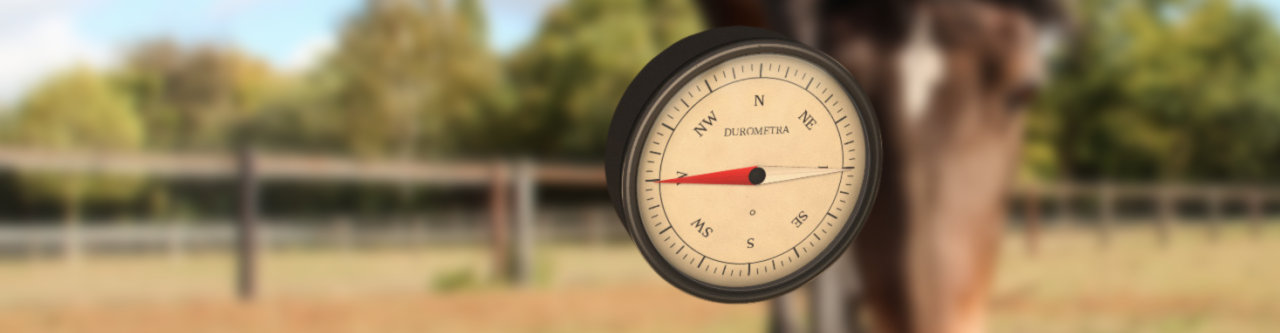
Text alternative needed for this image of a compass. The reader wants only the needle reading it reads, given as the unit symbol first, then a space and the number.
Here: ° 270
